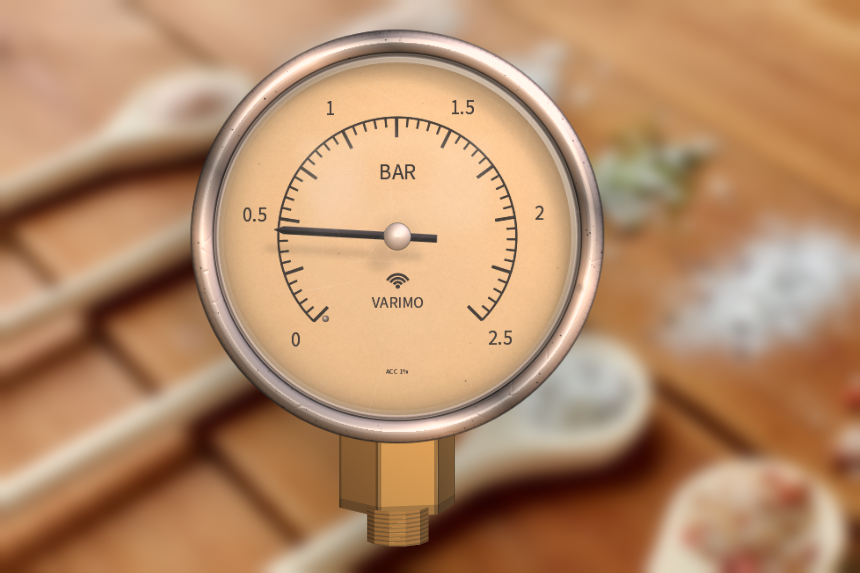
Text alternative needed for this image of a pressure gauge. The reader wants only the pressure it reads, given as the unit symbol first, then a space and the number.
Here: bar 0.45
